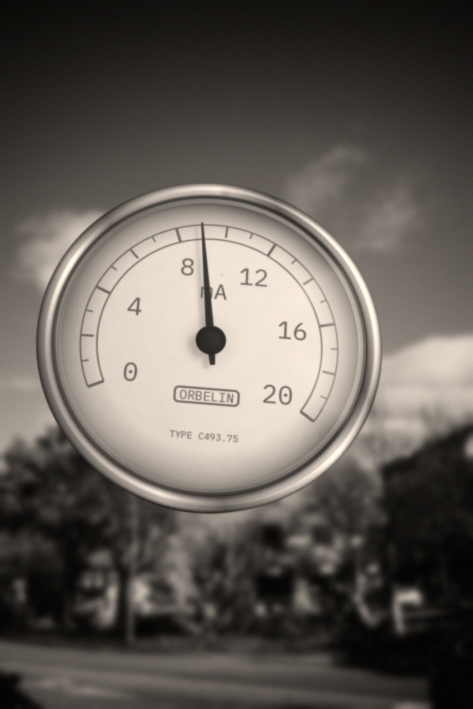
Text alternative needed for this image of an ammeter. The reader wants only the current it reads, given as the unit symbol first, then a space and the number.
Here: mA 9
